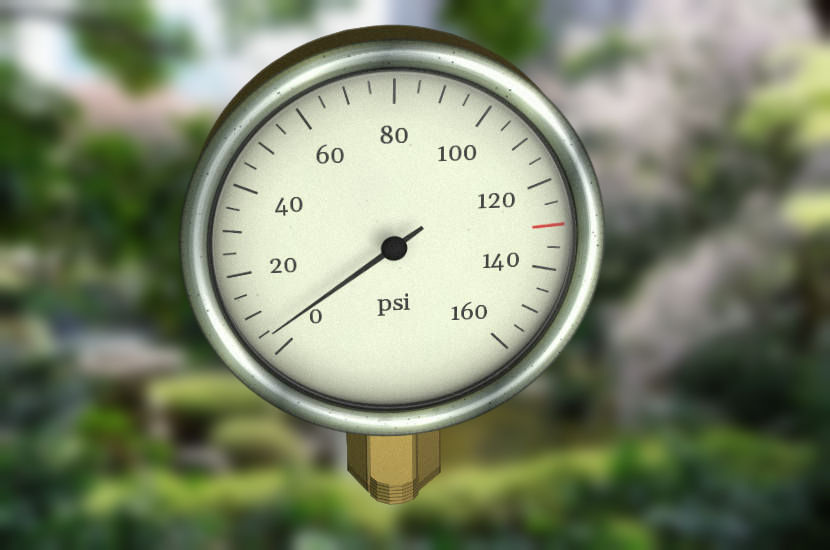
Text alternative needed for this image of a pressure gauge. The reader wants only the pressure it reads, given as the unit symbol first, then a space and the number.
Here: psi 5
